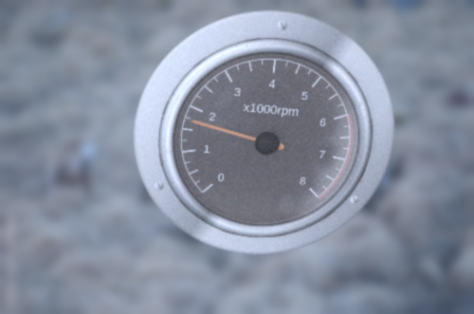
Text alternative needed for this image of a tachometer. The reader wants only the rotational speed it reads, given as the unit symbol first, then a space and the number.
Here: rpm 1750
